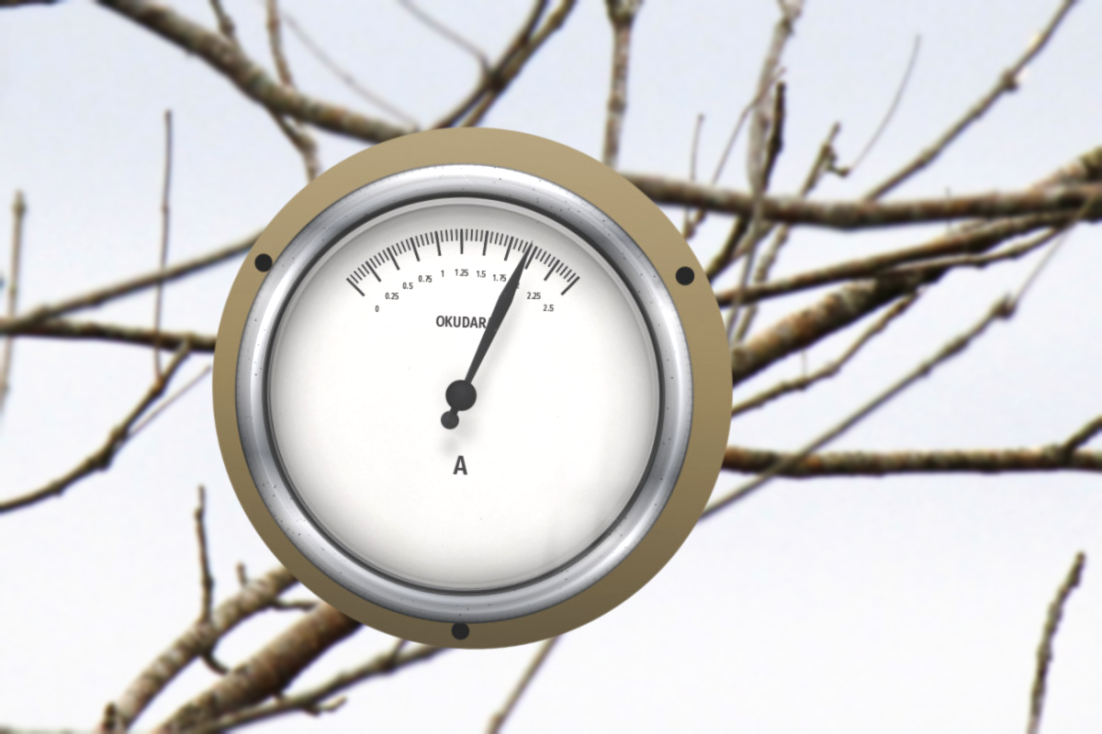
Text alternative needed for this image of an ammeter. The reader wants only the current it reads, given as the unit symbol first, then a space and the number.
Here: A 1.95
